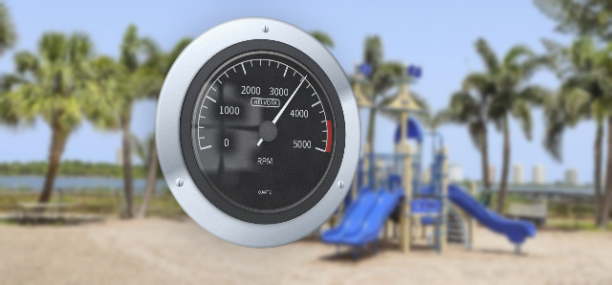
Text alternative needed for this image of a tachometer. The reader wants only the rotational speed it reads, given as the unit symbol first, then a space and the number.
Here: rpm 3400
